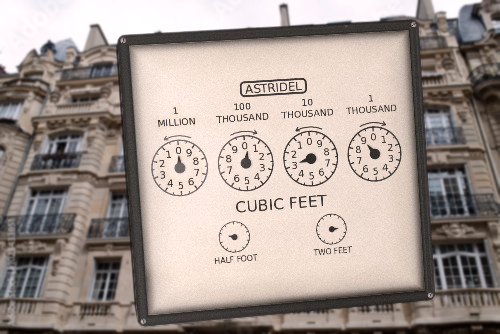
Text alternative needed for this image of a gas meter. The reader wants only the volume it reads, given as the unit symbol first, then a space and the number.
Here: ft³ 2900
